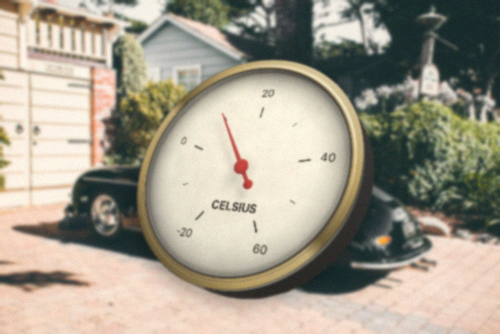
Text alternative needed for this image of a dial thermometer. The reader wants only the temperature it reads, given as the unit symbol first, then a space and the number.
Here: °C 10
